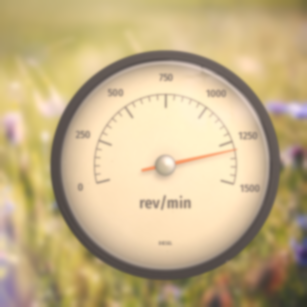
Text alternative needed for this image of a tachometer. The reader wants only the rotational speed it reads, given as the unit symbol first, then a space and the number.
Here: rpm 1300
